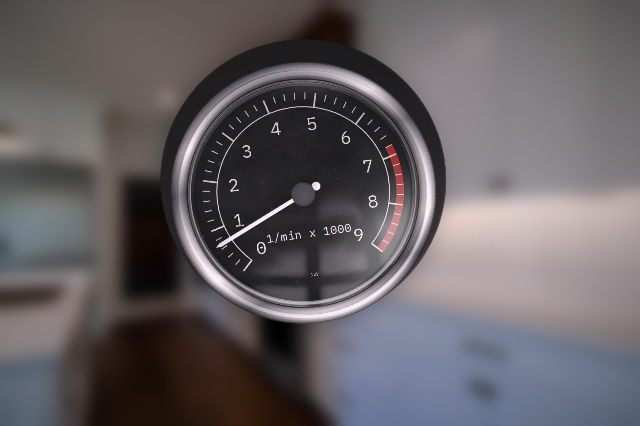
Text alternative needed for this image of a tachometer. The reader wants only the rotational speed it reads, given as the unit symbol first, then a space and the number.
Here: rpm 700
